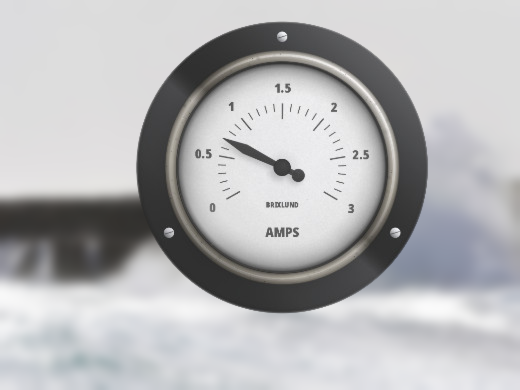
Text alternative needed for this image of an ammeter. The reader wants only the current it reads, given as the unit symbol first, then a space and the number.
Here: A 0.7
